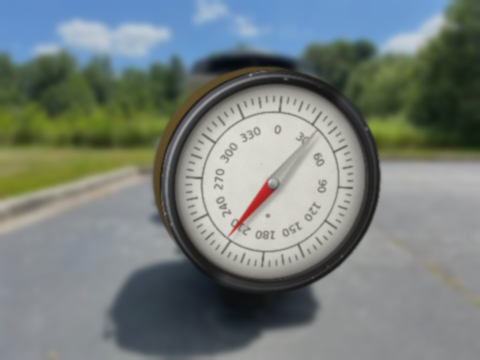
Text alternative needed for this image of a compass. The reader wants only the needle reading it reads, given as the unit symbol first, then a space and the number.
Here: ° 215
